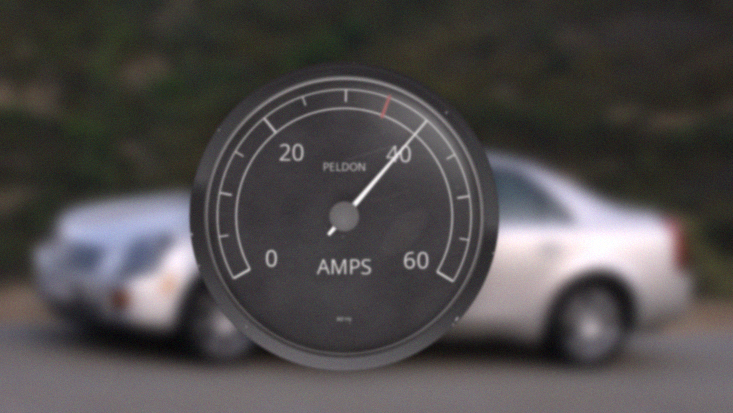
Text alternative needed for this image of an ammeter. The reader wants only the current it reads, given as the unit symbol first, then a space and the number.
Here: A 40
